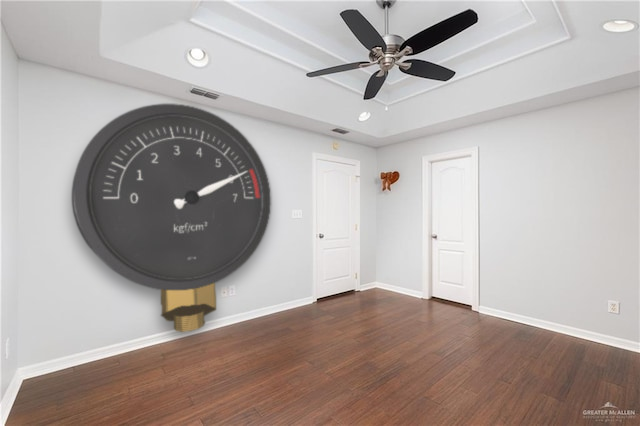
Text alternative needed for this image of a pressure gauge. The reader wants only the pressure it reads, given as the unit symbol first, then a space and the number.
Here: kg/cm² 6
